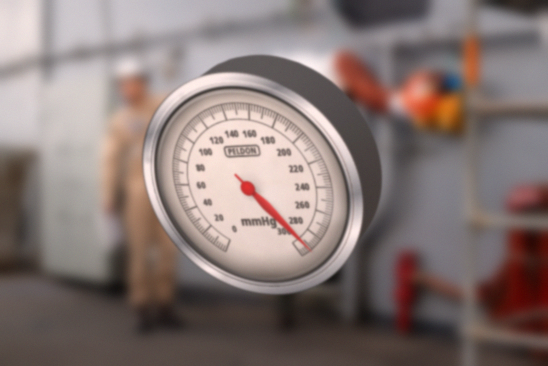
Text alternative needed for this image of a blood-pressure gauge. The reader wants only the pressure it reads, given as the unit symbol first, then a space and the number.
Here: mmHg 290
